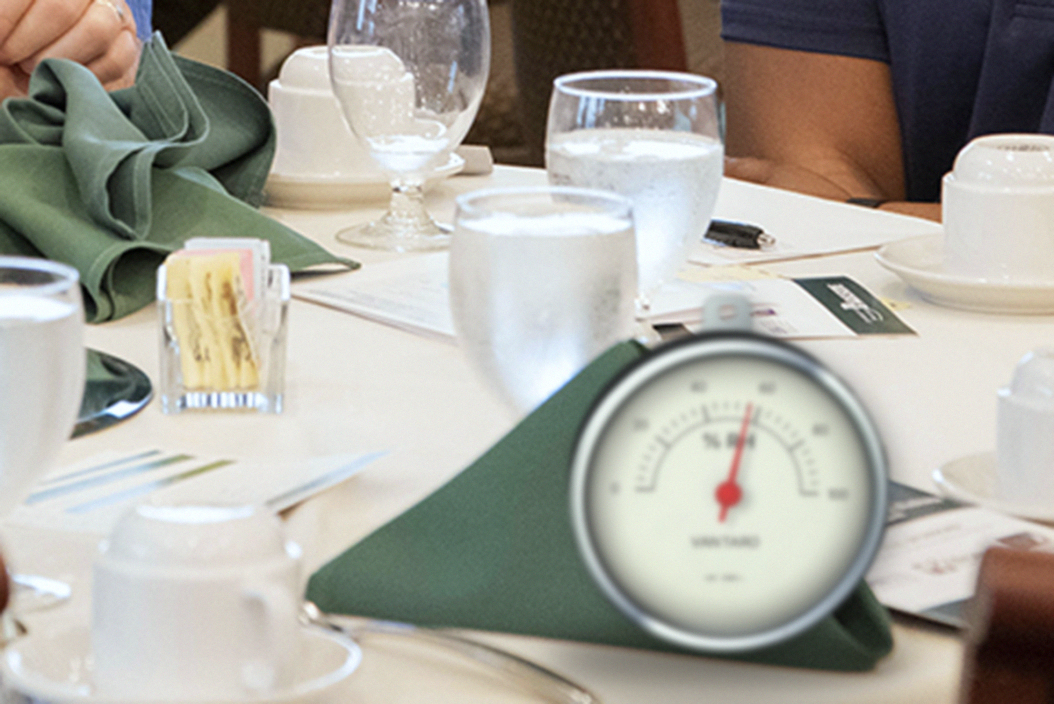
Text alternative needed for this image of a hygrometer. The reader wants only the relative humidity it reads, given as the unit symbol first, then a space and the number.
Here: % 56
